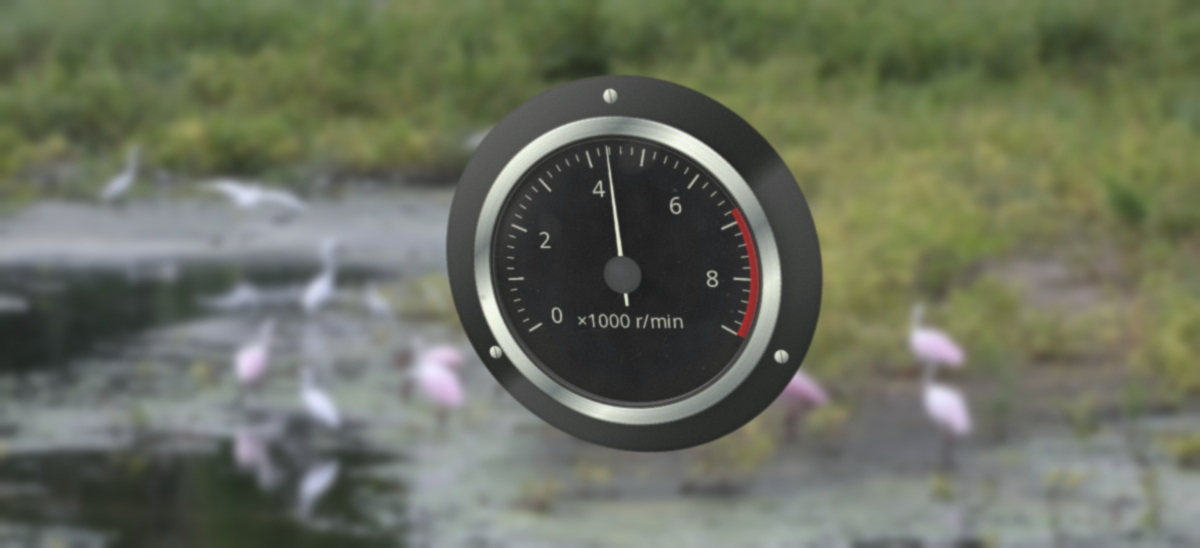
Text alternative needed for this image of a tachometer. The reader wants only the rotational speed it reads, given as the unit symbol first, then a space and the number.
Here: rpm 4400
